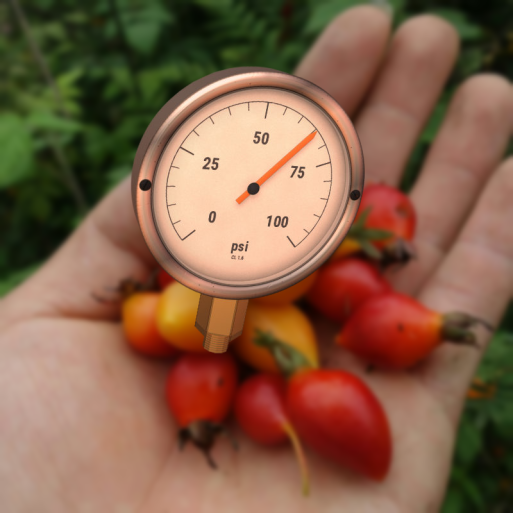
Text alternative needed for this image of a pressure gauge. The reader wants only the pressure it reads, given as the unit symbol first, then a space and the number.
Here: psi 65
